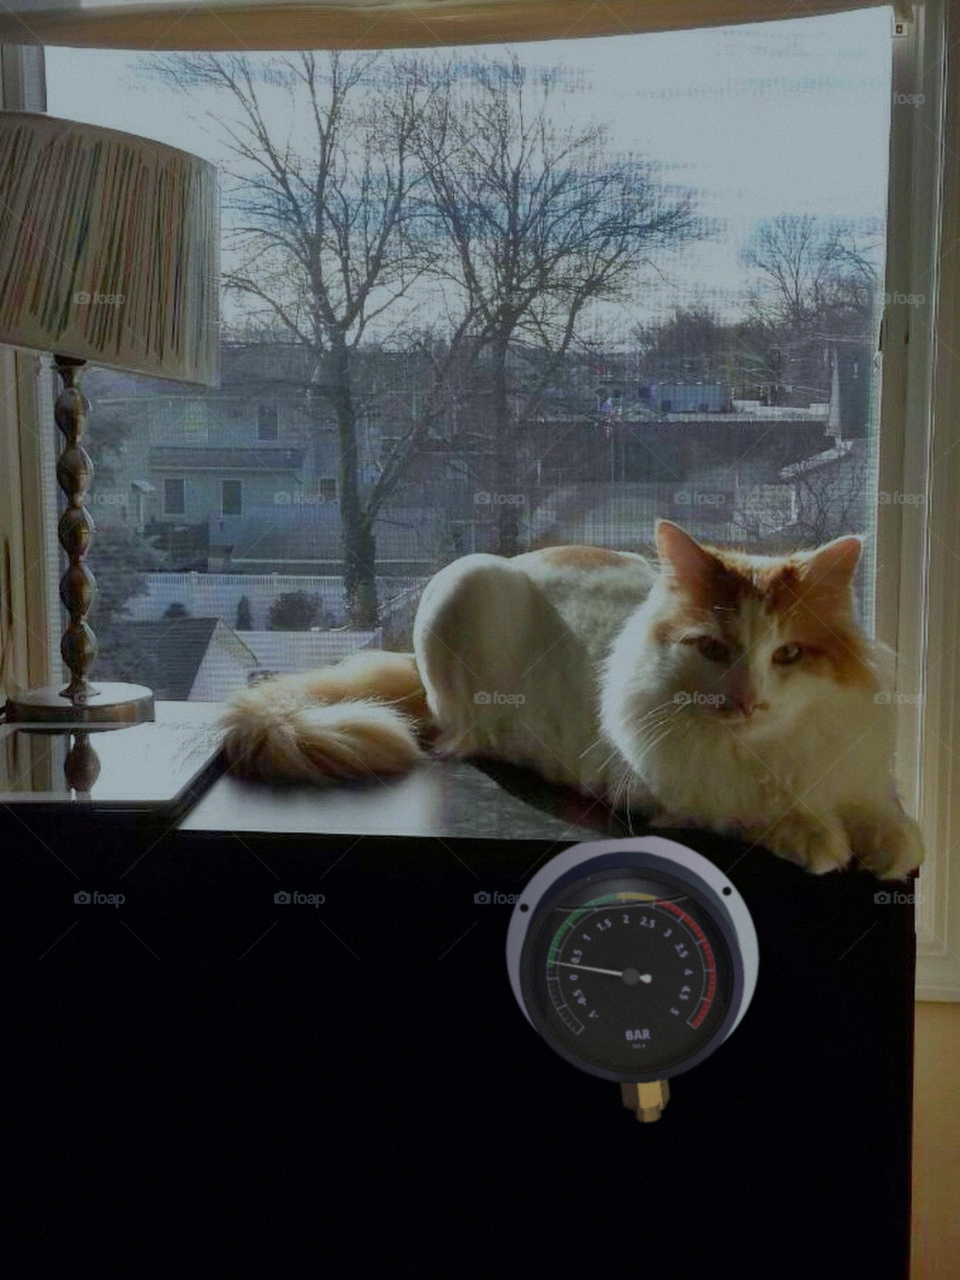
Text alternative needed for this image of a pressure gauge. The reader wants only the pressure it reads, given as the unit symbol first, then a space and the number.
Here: bar 0.3
